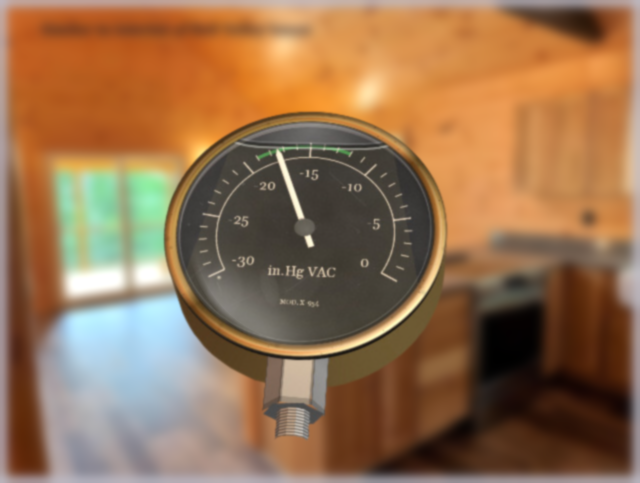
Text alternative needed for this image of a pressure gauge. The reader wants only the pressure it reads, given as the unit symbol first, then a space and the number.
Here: inHg -17.5
